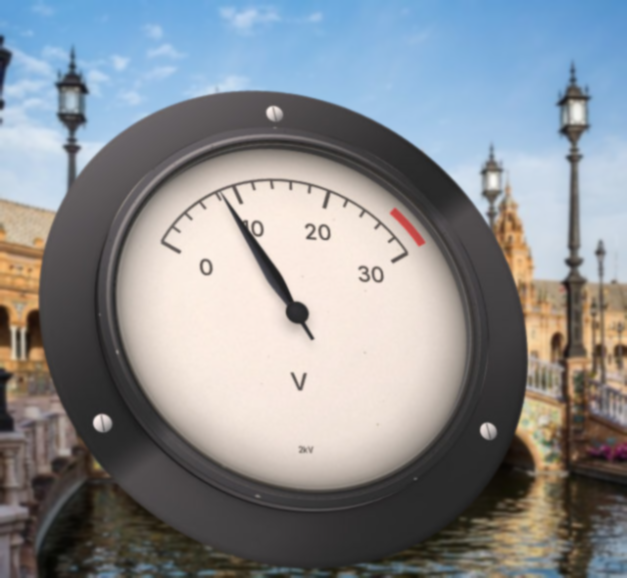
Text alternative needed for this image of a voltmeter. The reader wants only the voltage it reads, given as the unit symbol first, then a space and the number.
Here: V 8
